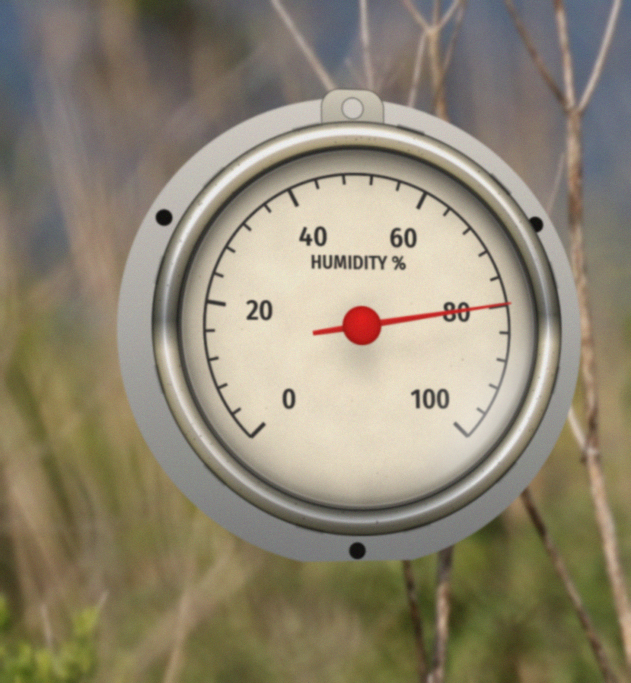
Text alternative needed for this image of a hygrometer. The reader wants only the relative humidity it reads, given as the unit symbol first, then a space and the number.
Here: % 80
